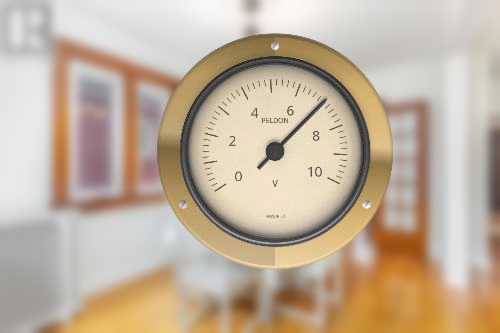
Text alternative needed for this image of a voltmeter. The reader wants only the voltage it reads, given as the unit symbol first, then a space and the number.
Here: V 7
